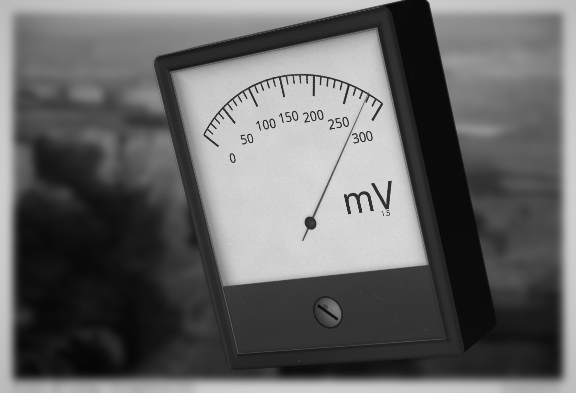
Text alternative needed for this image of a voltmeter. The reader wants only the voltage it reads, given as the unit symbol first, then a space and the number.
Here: mV 280
